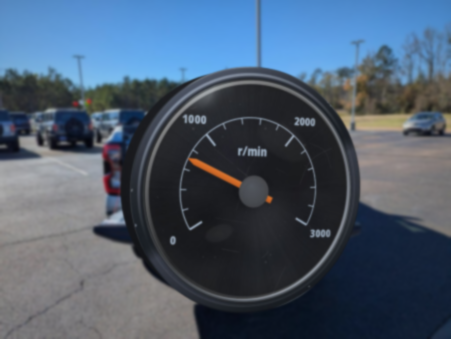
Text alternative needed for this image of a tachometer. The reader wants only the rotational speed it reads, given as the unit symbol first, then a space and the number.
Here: rpm 700
